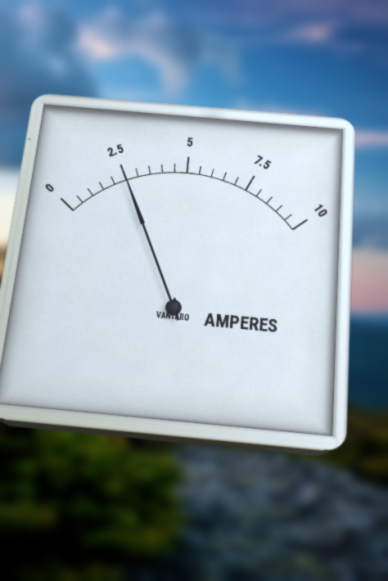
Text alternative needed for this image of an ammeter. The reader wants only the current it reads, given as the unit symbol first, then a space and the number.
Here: A 2.5
